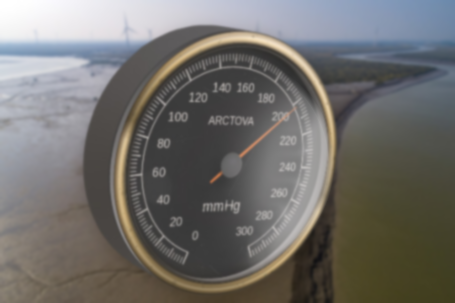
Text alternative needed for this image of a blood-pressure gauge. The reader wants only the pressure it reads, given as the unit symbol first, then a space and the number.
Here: mmHg 200
